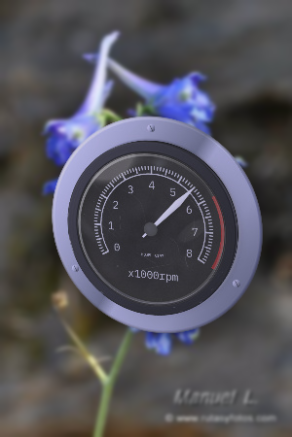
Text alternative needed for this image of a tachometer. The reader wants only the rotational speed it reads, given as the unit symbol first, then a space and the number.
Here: rpm 5500
